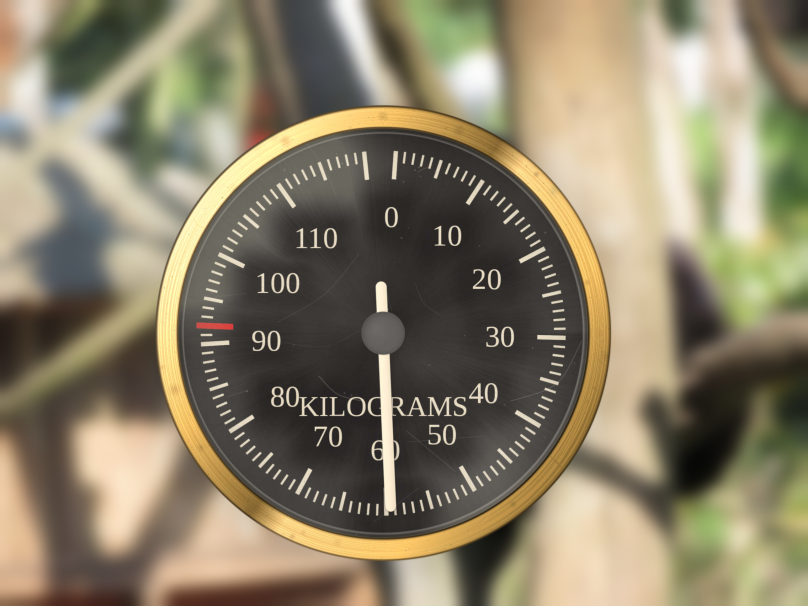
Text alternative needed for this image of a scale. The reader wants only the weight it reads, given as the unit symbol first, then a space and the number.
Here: kg 59.5
